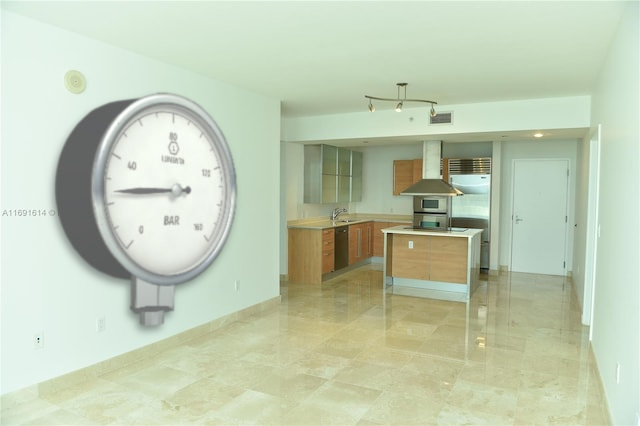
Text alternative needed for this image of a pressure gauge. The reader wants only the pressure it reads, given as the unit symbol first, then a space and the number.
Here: bar 25
